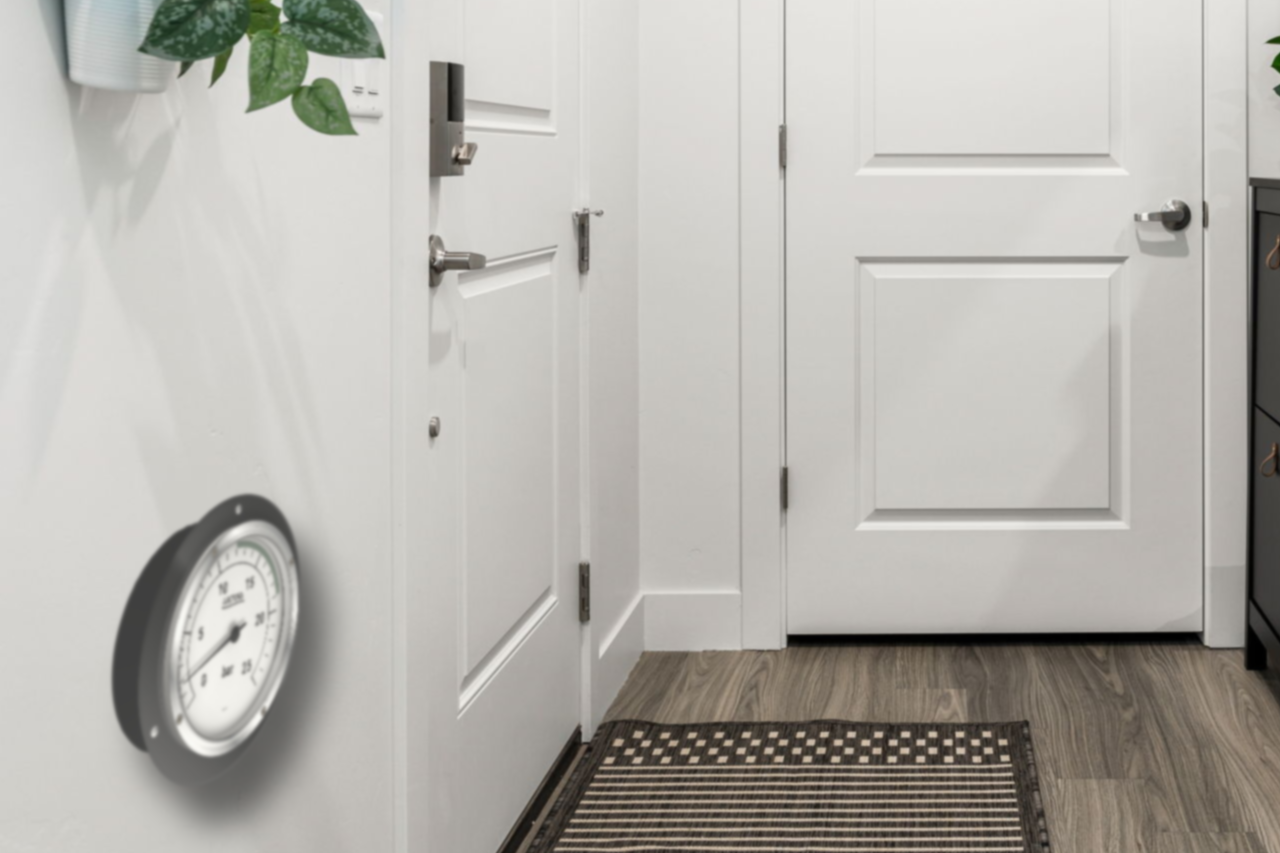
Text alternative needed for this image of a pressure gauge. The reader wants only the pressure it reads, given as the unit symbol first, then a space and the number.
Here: bar 2
